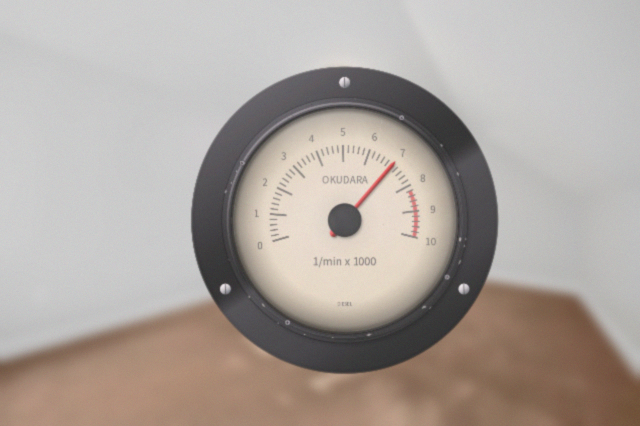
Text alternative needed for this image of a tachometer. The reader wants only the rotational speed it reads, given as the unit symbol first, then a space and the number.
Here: rpm 7000
